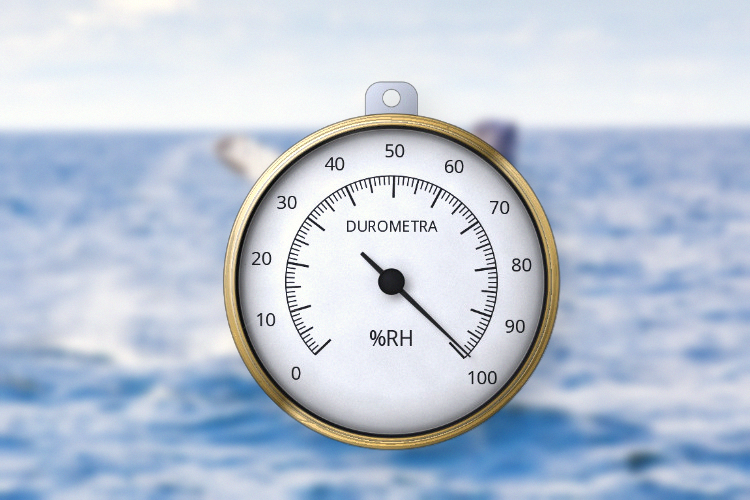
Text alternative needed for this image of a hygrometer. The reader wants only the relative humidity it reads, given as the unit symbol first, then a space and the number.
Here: % 99
